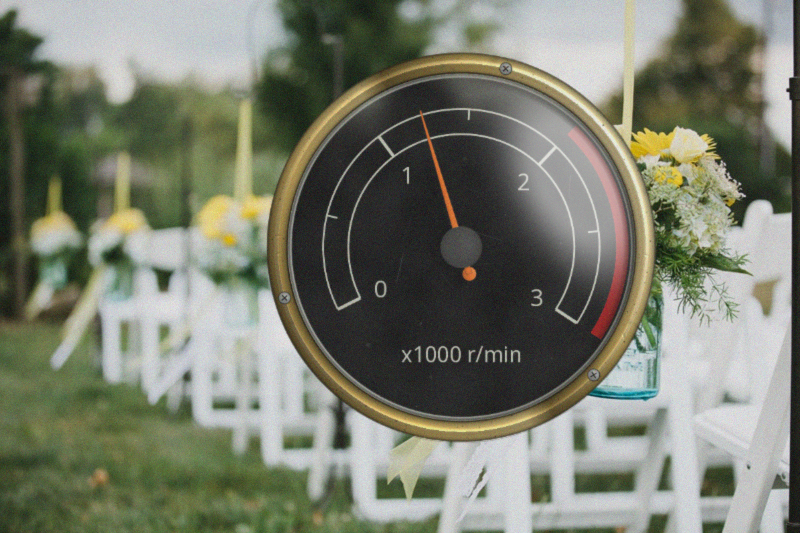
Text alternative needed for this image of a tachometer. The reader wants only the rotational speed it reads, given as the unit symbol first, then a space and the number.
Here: rpm 1250
